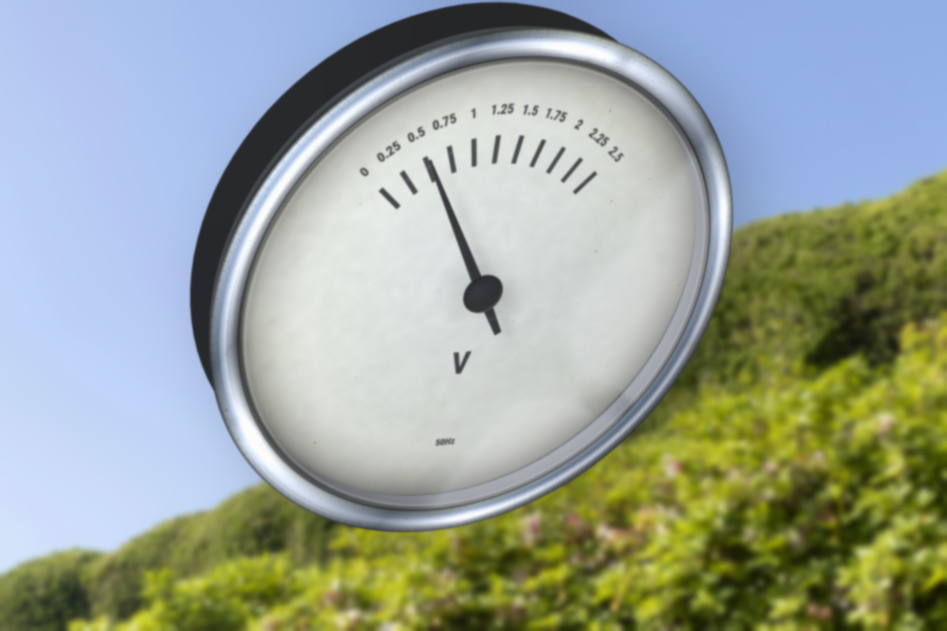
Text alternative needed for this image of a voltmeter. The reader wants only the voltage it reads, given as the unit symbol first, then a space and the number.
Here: V 0.5
